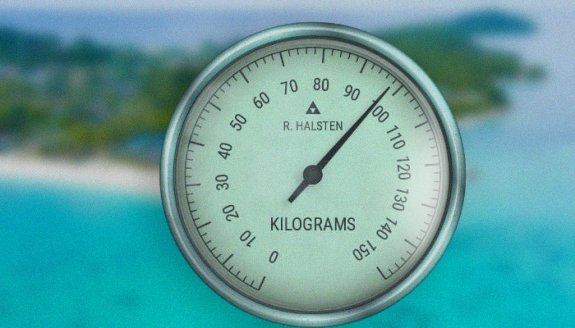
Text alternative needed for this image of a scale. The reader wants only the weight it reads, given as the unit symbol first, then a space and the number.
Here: kg 98
